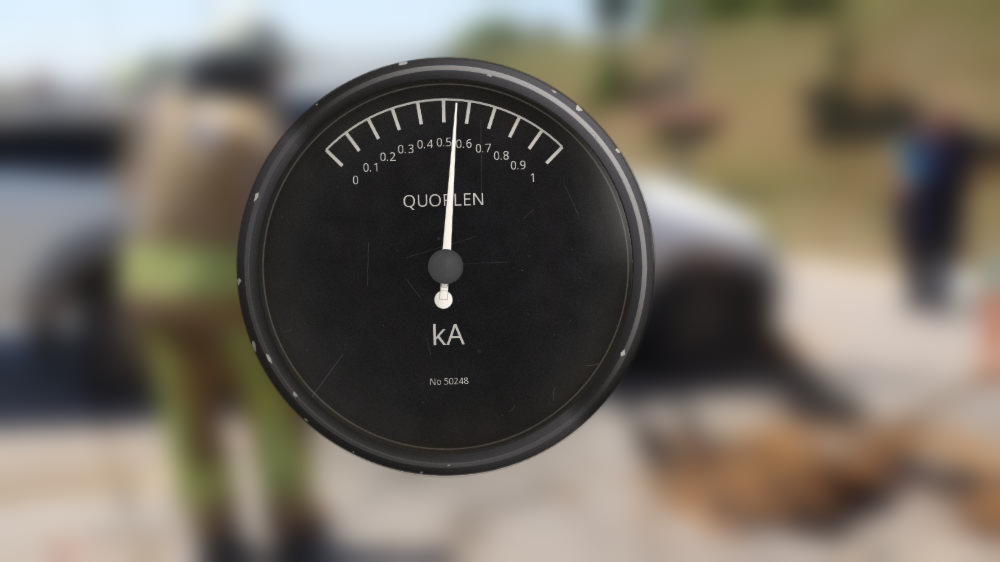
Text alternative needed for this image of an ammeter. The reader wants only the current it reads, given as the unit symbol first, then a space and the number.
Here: kA 0.55
